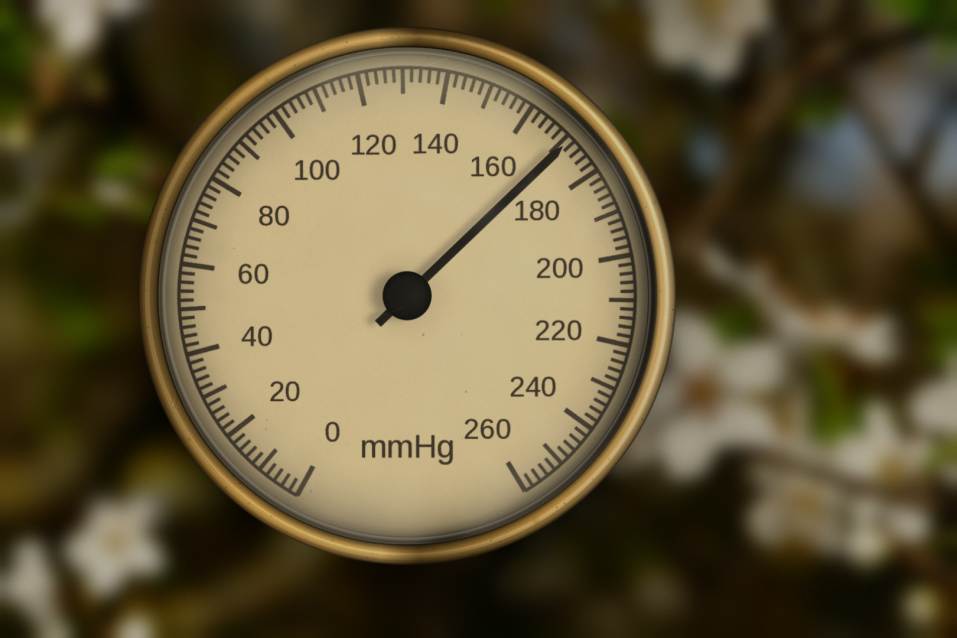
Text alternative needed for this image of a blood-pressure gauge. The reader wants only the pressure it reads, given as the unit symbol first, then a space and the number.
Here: mmHg 171
